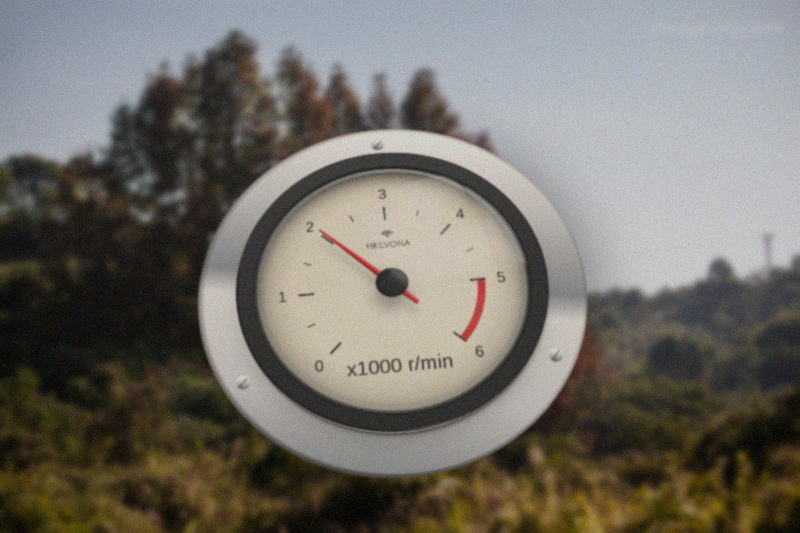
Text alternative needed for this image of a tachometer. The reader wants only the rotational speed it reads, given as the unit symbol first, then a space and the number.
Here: rpm 2000
